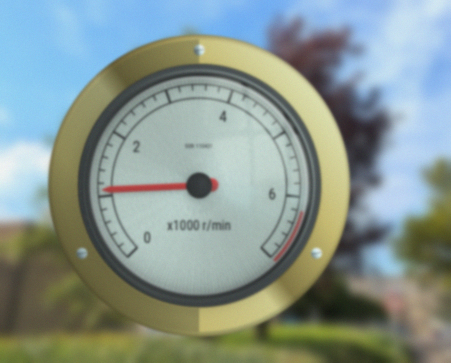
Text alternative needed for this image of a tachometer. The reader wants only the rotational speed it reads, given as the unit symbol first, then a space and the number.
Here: rpm 1100
